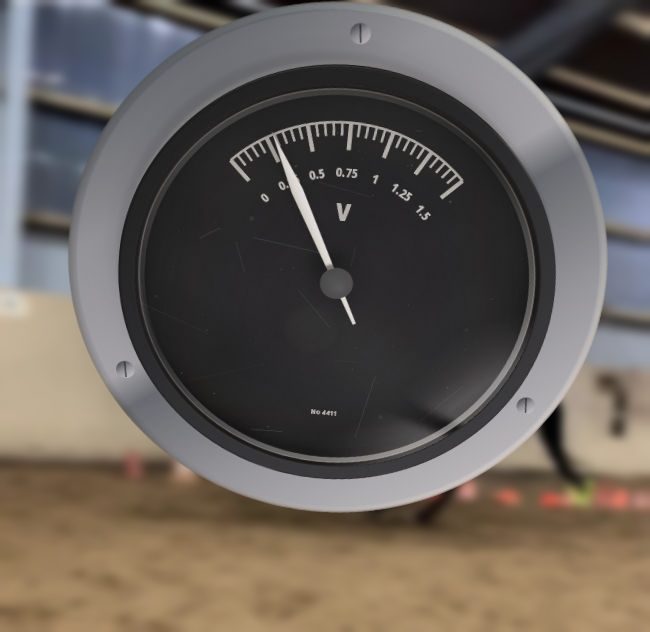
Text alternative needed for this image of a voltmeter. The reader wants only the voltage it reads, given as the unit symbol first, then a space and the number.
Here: V 0.3
